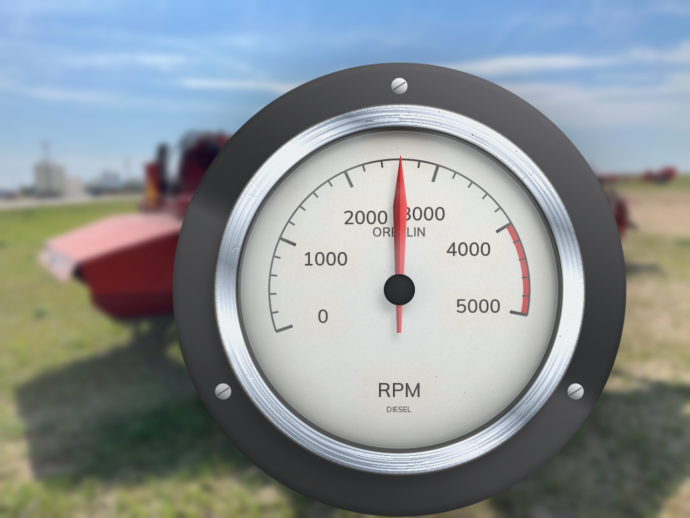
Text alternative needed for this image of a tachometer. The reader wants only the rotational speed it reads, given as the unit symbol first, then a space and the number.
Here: rpm 2600
